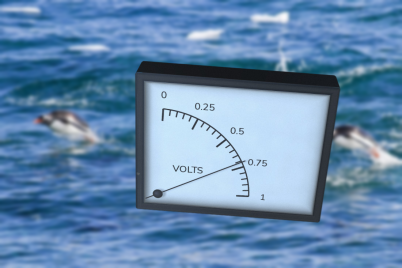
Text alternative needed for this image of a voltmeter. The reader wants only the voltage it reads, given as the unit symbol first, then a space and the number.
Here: V 0.7
